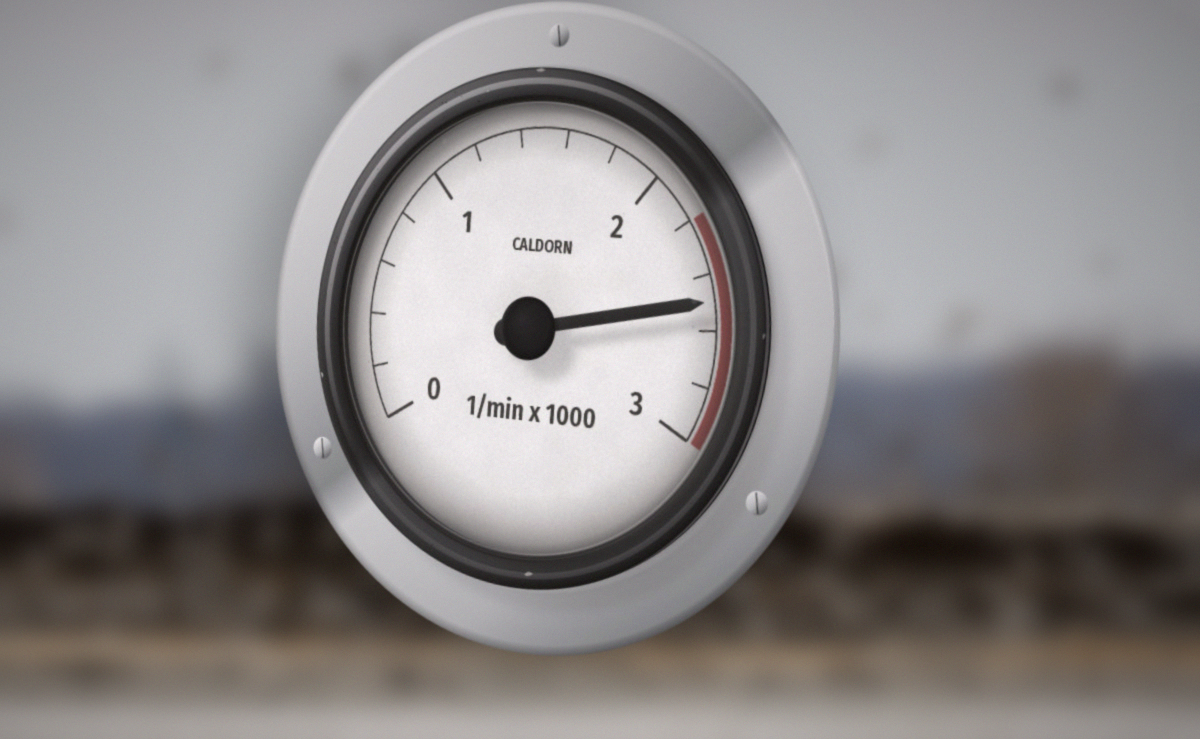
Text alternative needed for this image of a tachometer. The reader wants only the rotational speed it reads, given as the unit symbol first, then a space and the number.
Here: rpm 2500
